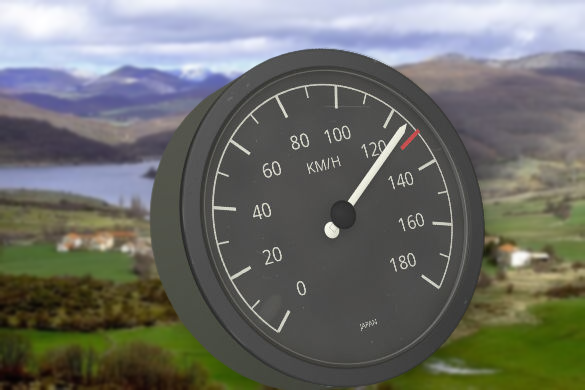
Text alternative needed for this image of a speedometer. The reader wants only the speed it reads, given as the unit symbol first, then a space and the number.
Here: km/h 125
